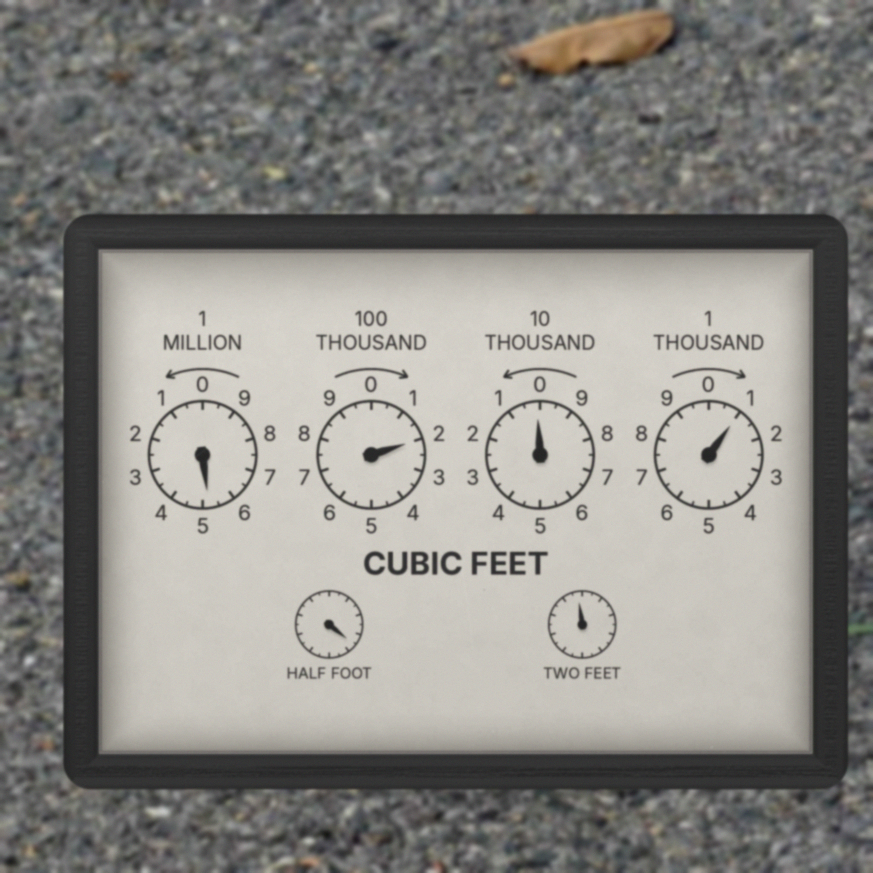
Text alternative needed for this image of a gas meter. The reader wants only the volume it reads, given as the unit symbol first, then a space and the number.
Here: ft³ 520100
